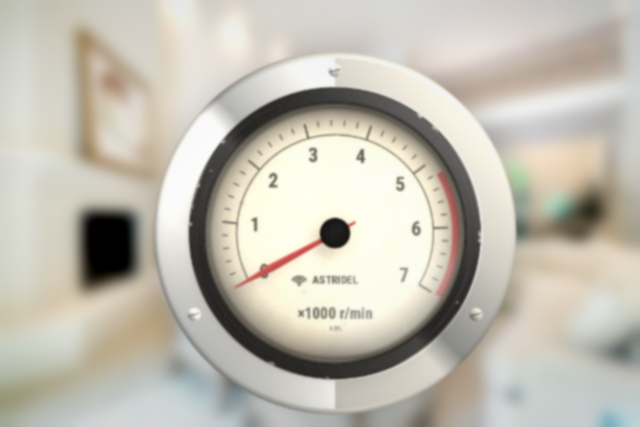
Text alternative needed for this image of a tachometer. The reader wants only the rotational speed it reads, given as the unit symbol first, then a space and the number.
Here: rpm 0
